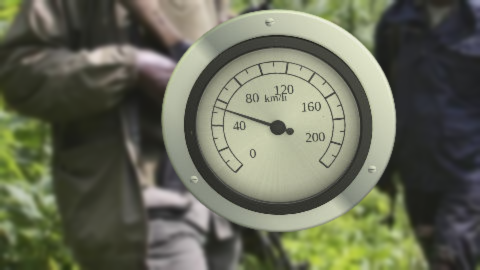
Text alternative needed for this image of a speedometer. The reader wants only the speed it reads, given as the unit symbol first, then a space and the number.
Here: km/h 55
